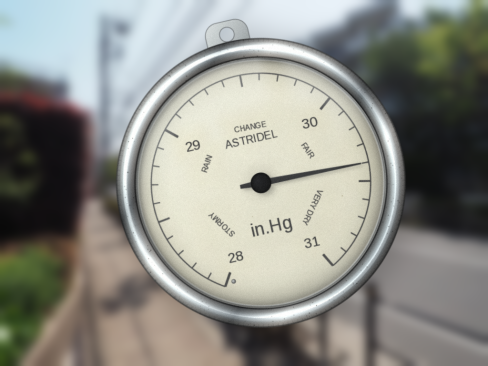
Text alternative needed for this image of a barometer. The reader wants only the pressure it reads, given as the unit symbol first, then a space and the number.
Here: inHg 30.4
